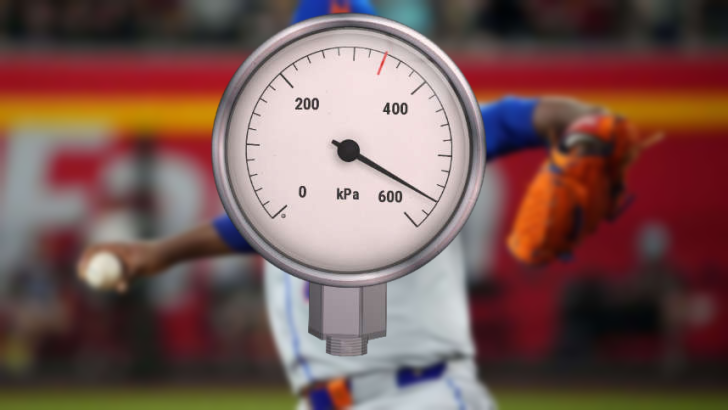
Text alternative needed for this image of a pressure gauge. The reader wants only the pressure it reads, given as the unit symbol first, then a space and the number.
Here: kPa 560
